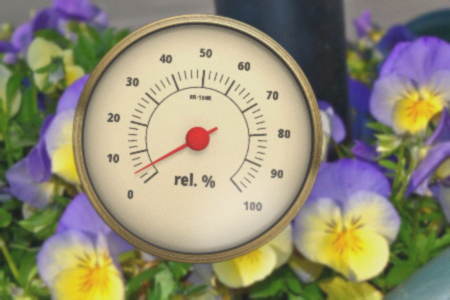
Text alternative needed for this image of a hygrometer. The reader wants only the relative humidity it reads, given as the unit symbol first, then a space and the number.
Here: % 4
